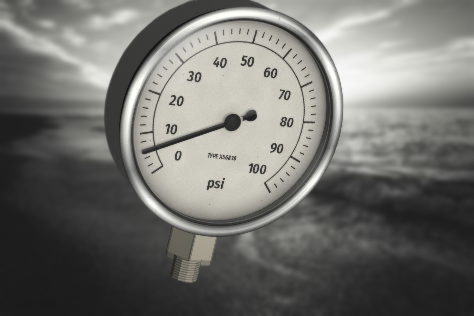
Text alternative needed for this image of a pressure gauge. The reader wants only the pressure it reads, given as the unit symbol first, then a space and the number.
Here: psi 6
